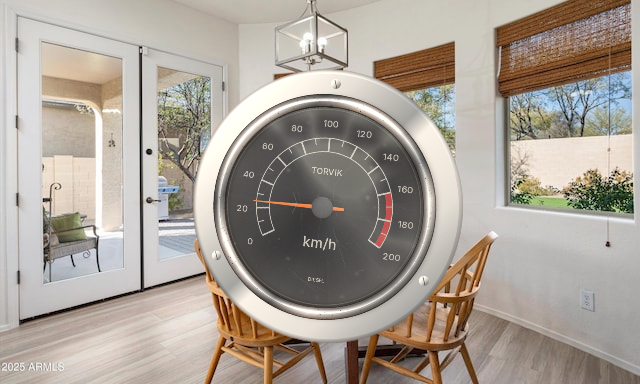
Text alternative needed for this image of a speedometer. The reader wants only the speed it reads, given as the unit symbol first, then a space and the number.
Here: km/h 25
